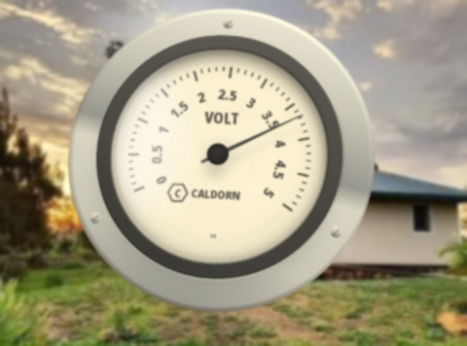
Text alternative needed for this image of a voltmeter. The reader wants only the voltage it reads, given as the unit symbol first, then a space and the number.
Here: V 3.7
